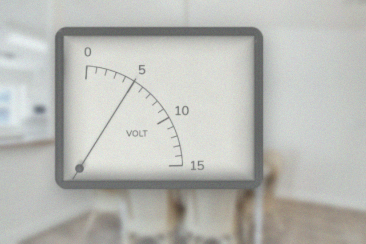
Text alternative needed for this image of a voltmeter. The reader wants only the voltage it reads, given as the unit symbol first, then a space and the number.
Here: V 5
